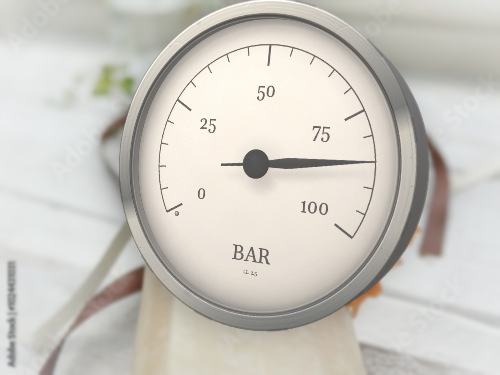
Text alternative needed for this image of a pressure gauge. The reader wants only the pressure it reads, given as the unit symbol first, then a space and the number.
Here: bar 85
